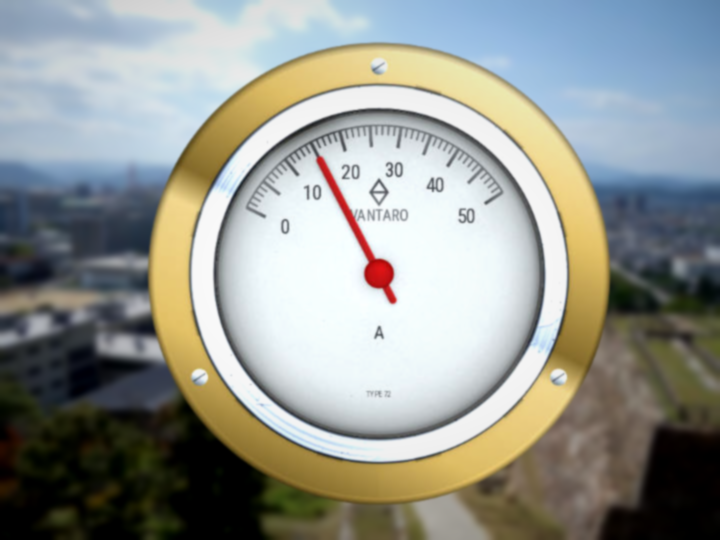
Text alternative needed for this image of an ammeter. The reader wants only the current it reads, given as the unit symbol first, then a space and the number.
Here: A 15
